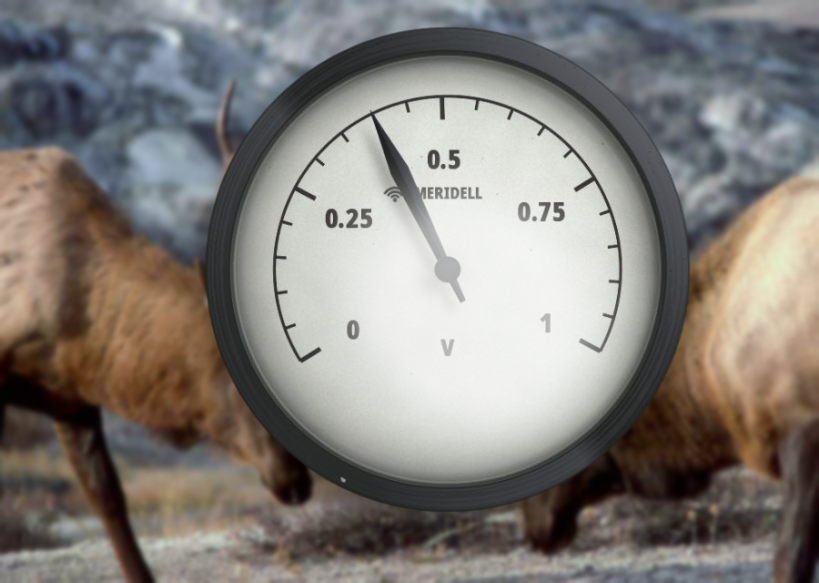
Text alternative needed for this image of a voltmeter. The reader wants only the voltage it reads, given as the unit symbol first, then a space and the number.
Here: V 0.4
